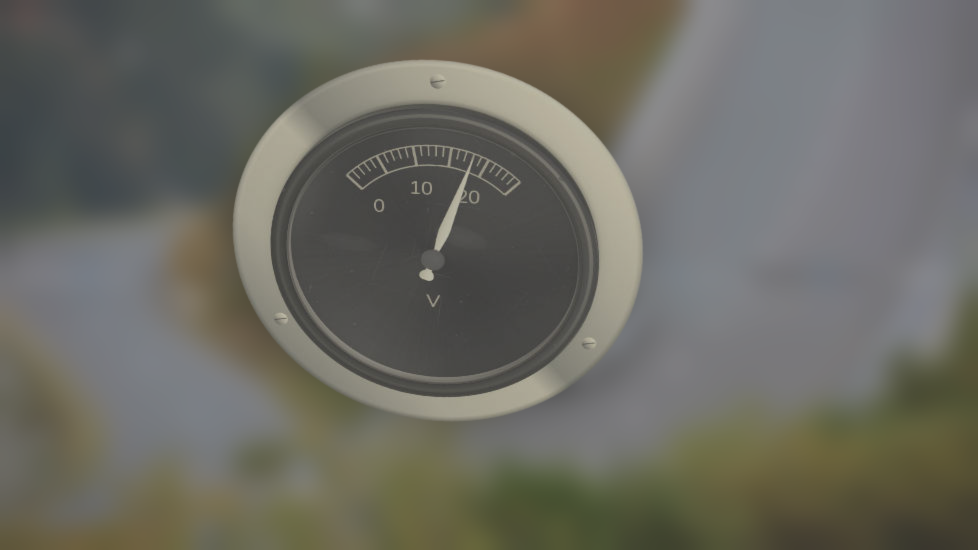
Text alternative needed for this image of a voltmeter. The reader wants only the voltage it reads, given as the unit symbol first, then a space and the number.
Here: V 18
